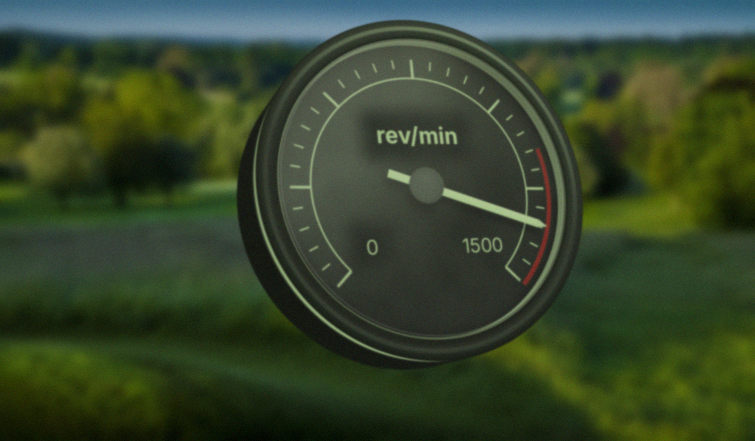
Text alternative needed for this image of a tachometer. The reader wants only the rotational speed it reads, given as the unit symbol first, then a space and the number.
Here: rpm 1350
